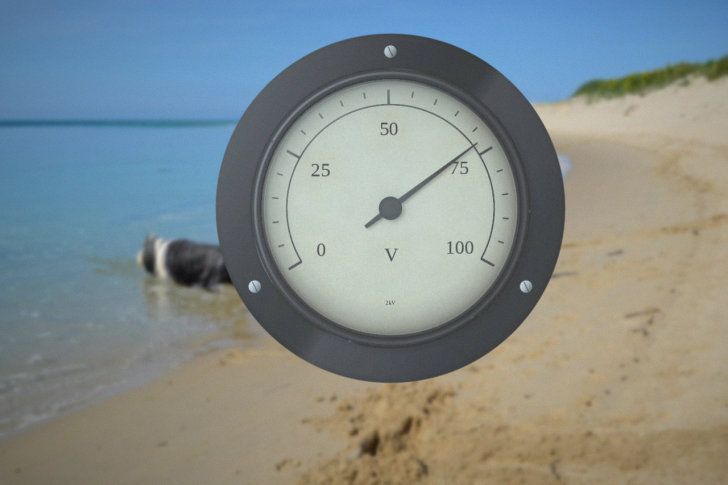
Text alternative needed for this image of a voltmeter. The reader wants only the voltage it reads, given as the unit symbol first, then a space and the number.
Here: V 72.5
